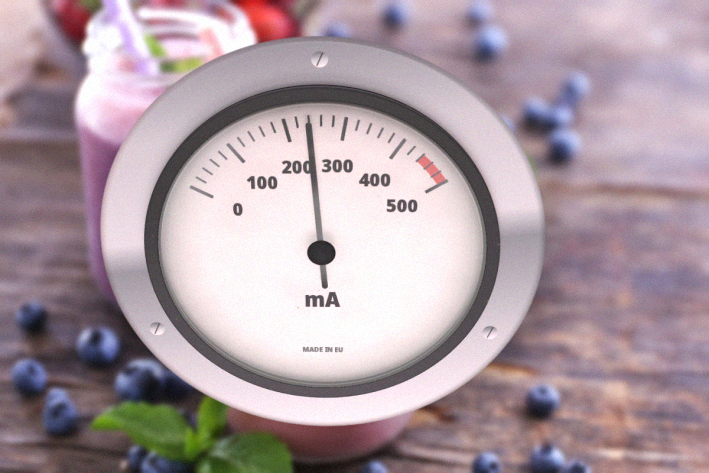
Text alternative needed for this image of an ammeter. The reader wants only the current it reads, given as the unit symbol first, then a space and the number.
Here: mA 240
